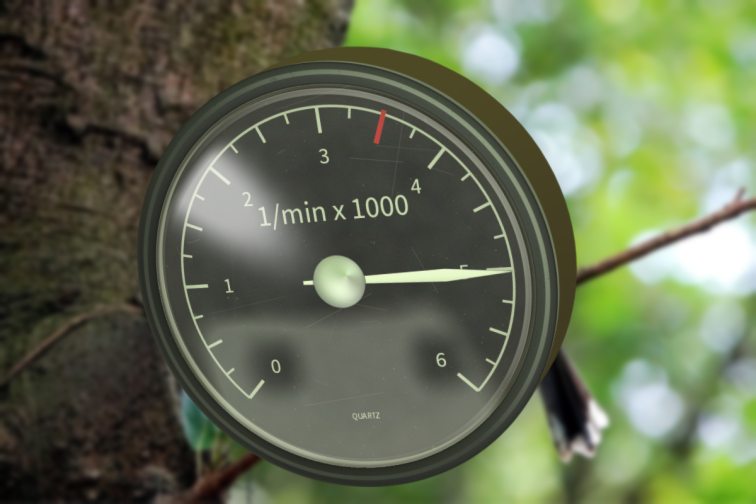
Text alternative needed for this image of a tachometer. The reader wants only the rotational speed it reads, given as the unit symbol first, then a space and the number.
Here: rpm 5000
